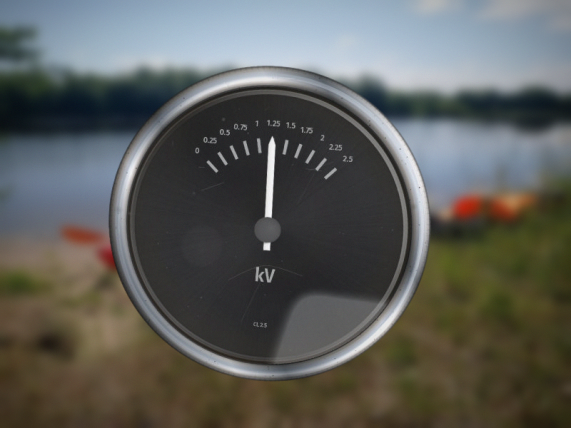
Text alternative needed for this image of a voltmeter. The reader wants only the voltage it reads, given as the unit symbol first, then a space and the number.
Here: kV 1.25
